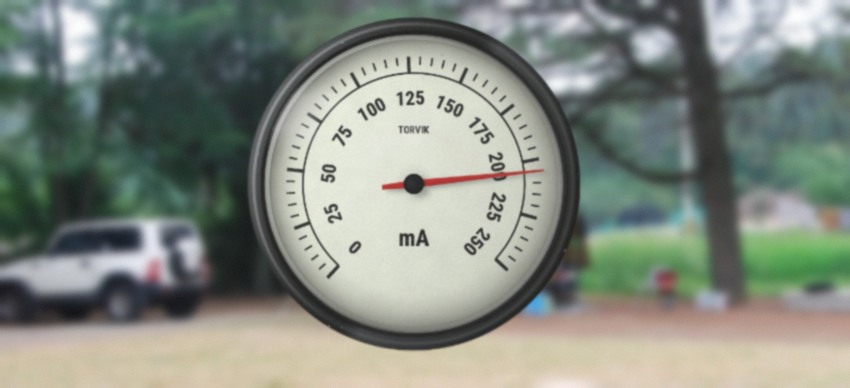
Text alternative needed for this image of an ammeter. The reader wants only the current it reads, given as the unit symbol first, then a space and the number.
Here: mA 205
